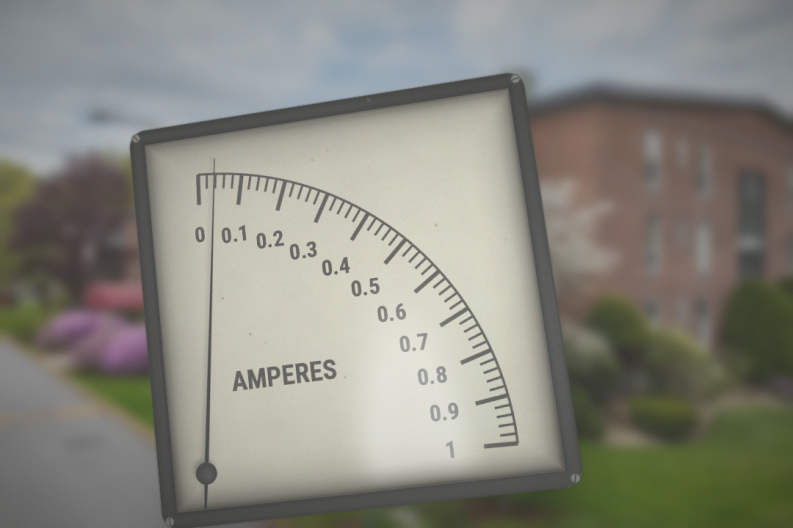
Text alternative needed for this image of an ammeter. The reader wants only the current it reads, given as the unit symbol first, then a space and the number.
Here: A 0.04
